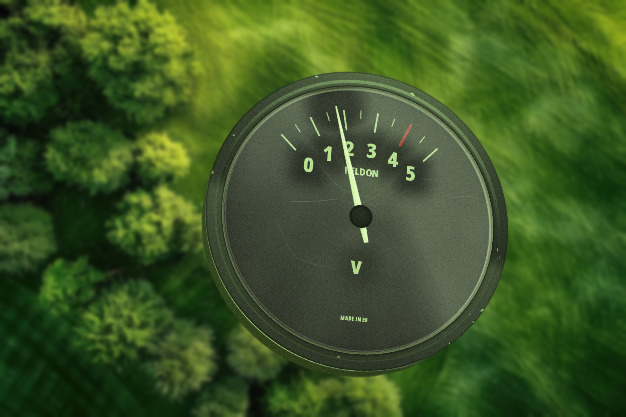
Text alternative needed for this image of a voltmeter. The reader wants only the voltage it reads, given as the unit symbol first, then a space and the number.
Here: V 1.75
